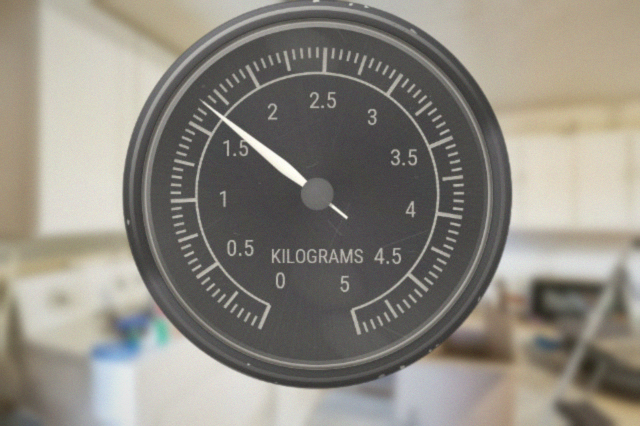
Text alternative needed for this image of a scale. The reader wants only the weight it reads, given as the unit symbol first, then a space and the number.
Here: kg 1.65
